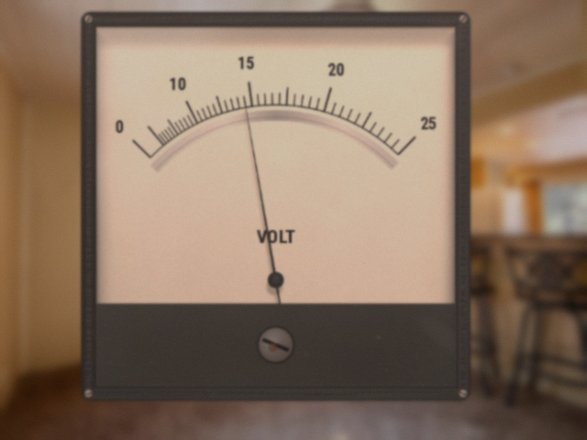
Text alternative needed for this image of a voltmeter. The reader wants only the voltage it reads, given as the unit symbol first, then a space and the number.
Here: V 14.5
